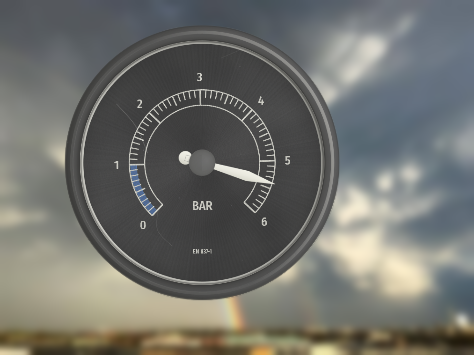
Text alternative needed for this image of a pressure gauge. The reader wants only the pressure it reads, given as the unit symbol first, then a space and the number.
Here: bar 5.4
